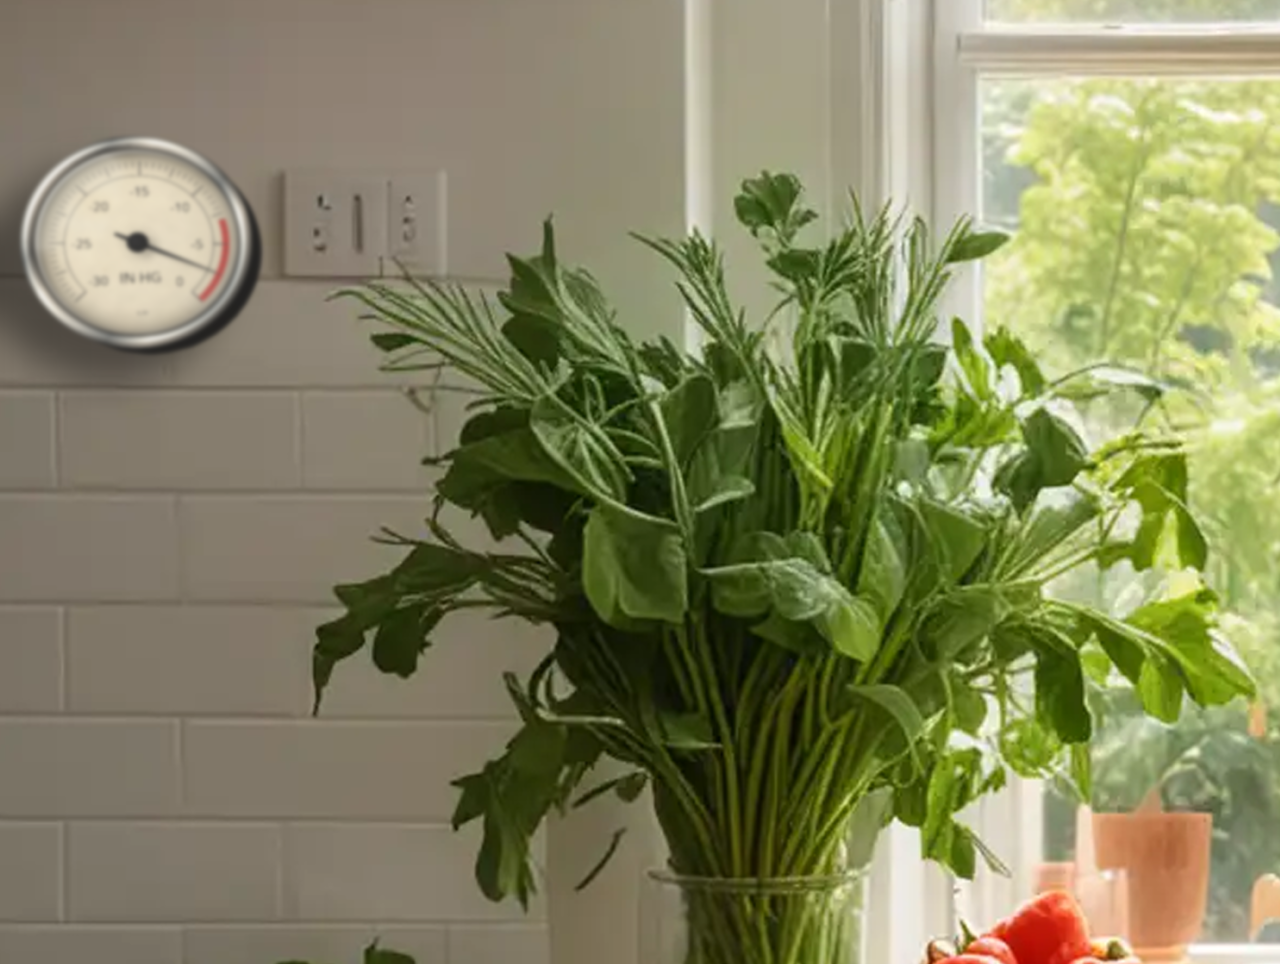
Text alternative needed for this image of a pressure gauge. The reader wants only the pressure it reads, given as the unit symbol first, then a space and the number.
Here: inHg -2.5
